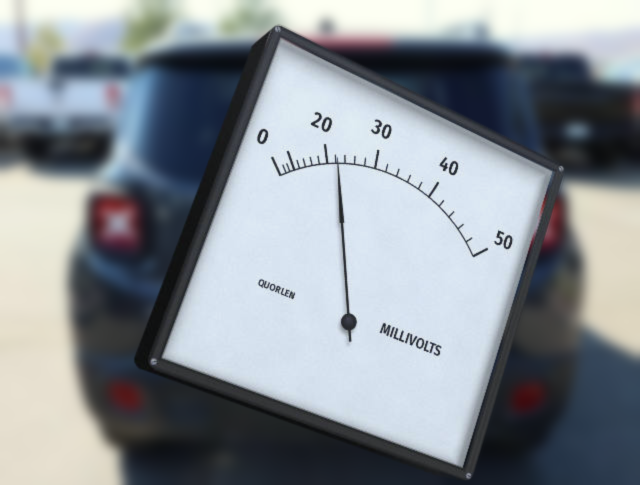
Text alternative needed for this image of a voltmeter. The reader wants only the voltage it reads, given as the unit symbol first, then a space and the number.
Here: mV 22
